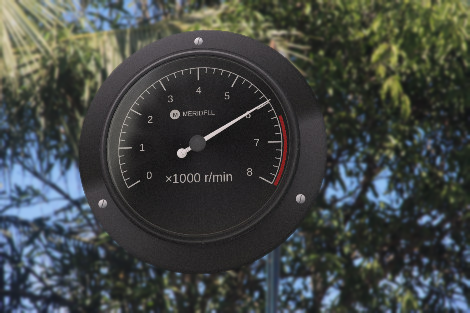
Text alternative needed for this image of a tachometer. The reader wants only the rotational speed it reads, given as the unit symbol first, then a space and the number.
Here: rpm 6000
